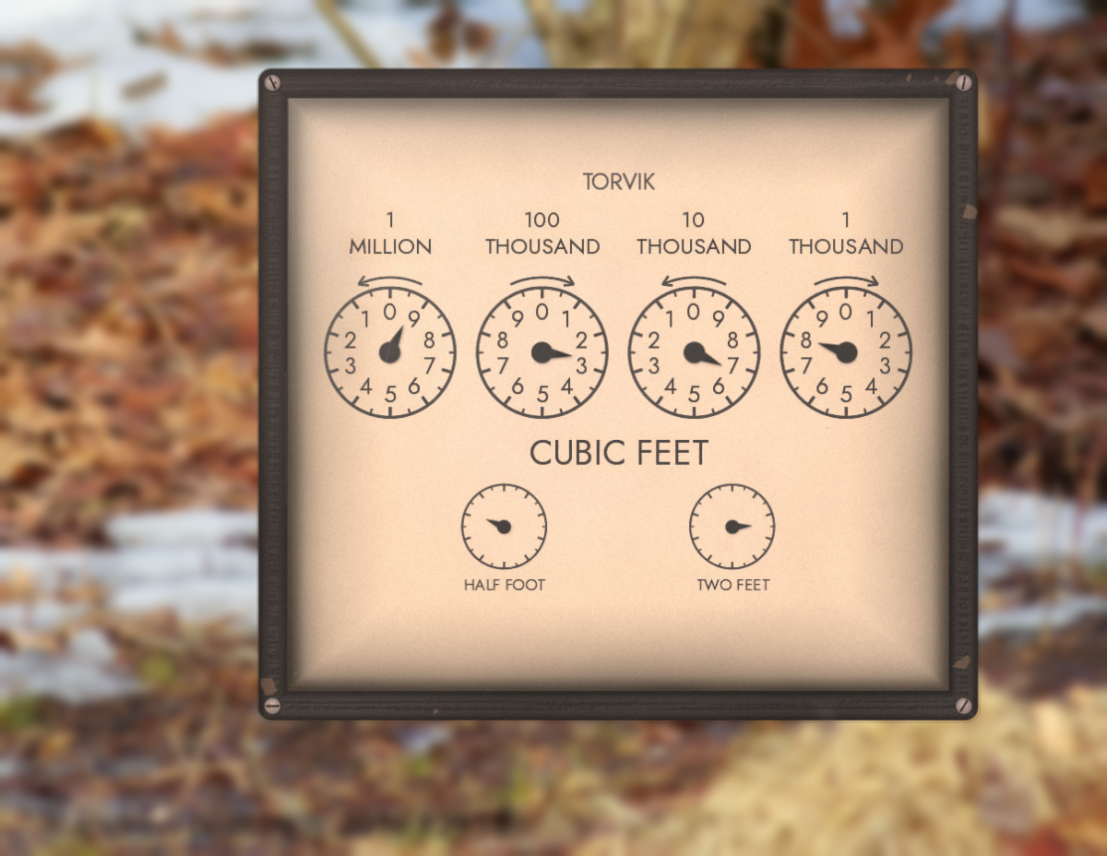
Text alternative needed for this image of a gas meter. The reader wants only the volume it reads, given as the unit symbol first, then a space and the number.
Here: ft³ 926800
